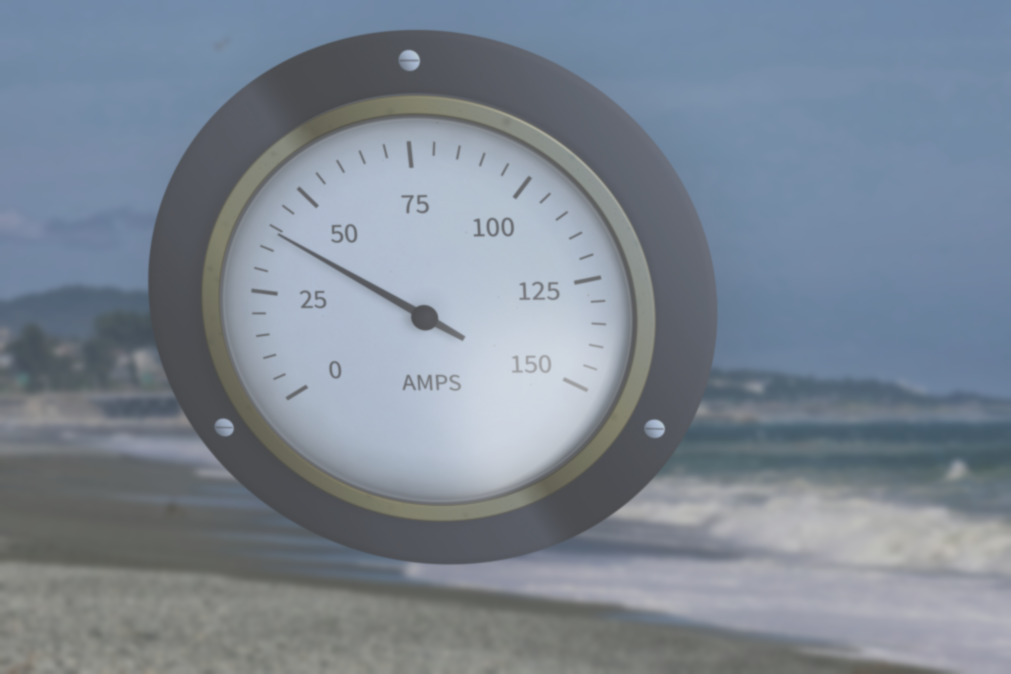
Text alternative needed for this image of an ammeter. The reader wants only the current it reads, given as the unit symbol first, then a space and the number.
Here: A 40
